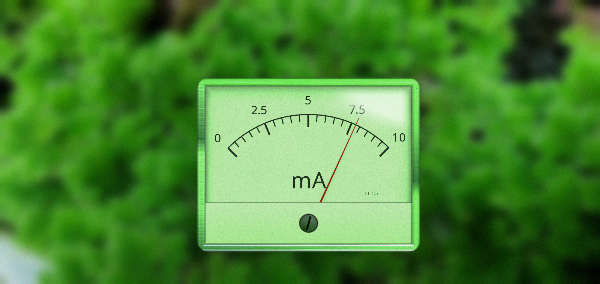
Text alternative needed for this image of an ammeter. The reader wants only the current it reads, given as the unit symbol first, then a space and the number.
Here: mA 7.75
